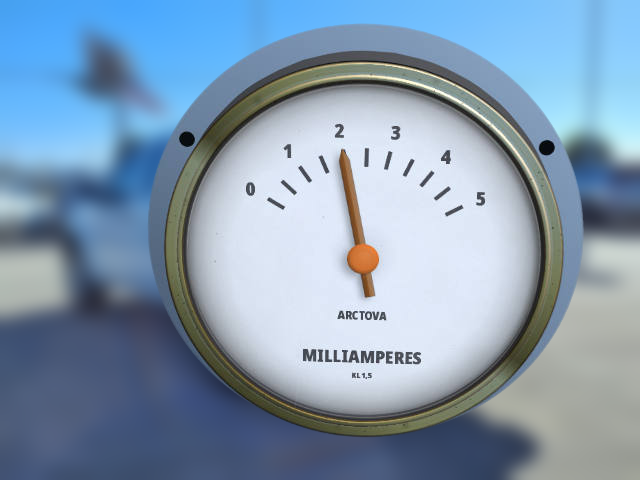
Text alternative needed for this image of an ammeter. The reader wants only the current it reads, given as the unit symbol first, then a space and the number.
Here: mA 2
